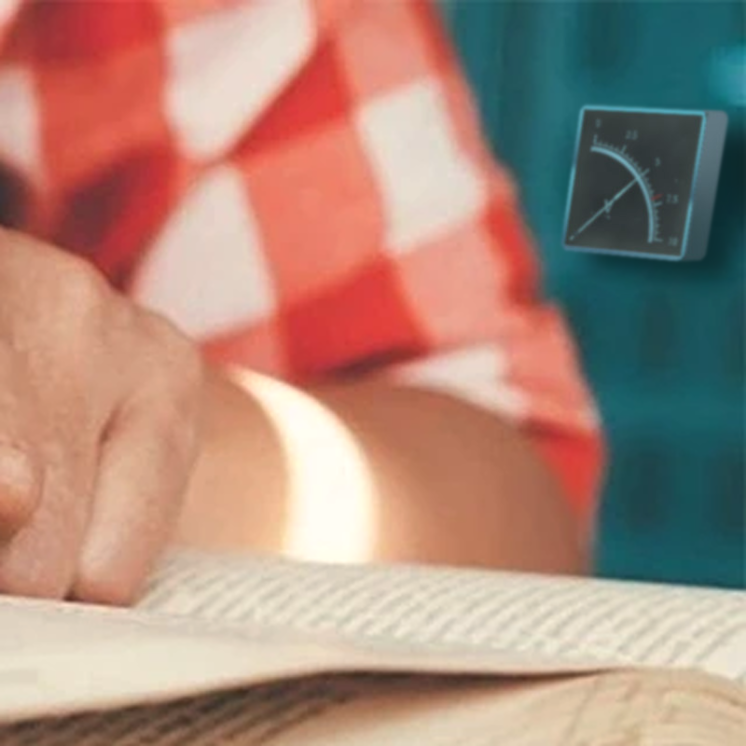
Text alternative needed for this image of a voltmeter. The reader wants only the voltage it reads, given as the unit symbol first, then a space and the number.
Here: V 5
